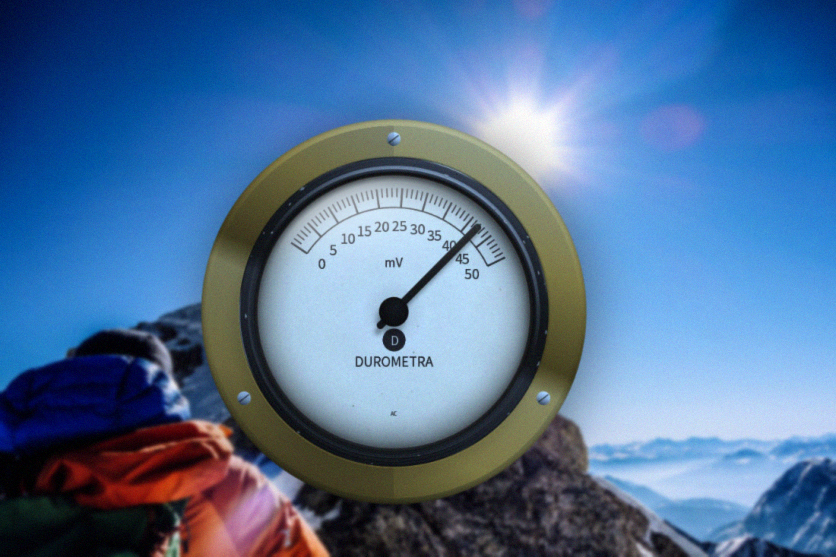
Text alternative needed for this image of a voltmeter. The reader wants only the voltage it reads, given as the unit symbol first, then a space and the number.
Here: mV 42
